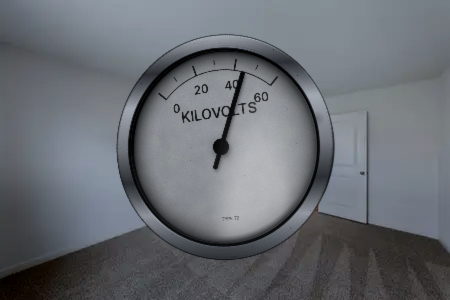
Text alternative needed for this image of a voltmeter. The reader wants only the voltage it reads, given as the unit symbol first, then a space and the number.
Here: kV 45
